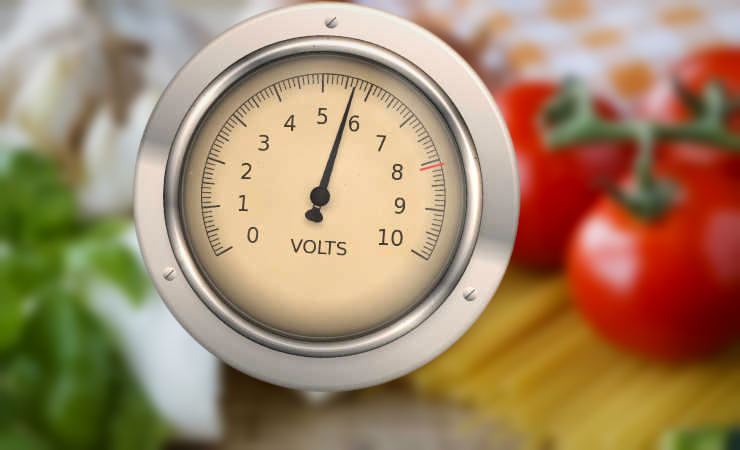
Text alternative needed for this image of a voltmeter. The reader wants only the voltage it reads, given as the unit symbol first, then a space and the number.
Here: V 5.7
